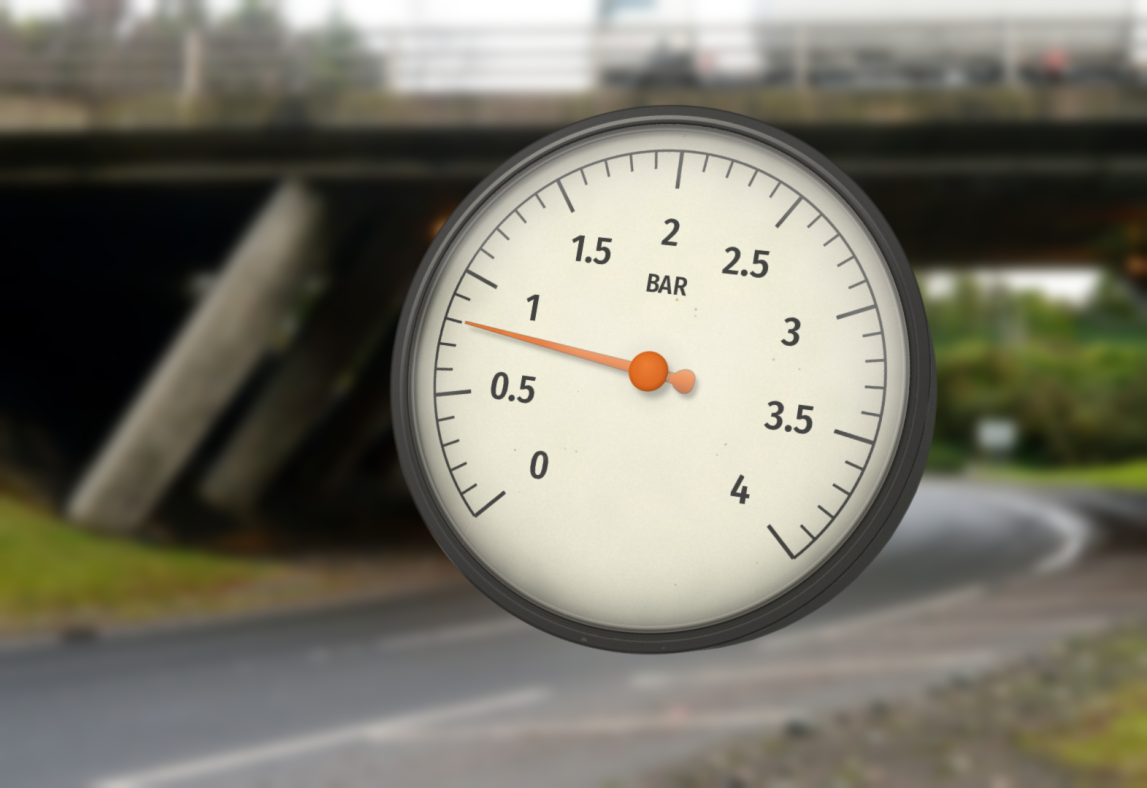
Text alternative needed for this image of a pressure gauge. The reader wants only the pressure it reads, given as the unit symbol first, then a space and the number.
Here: bar 0.8
